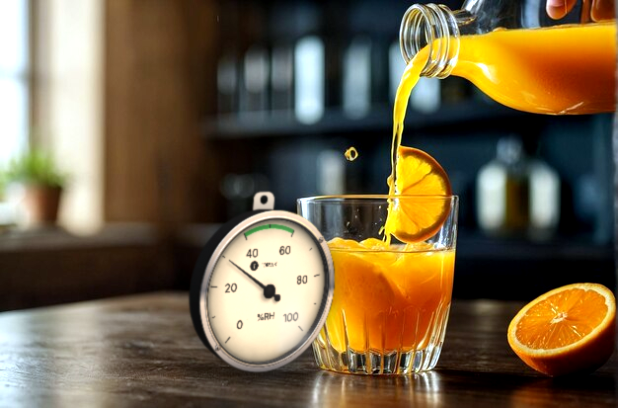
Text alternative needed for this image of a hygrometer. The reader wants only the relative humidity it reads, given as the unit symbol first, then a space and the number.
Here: % 30
